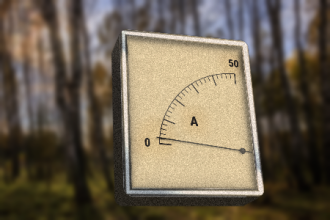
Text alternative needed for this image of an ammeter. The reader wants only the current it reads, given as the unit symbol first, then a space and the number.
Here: A 2
